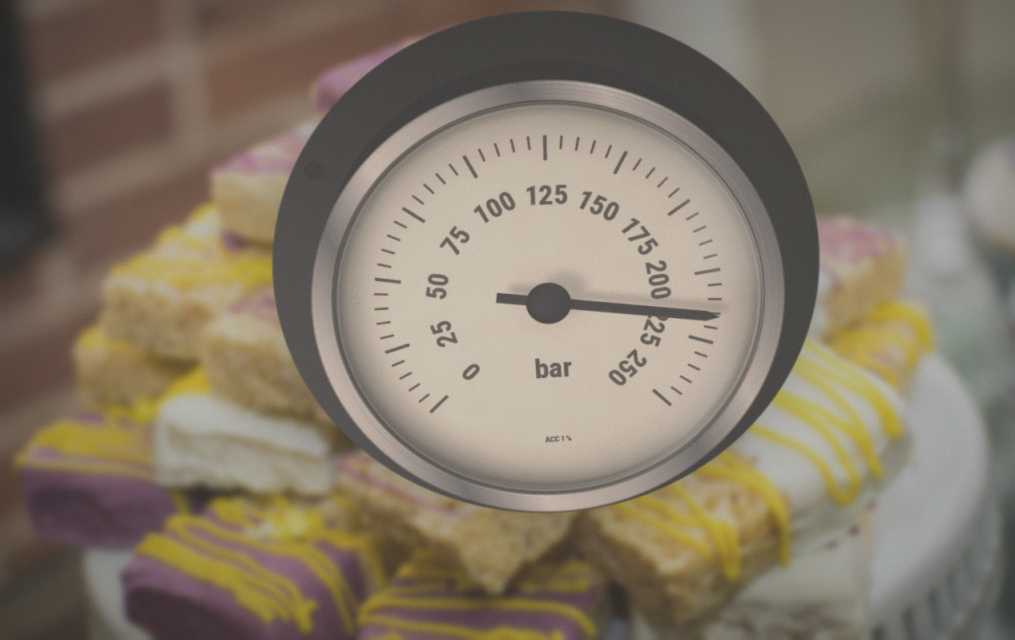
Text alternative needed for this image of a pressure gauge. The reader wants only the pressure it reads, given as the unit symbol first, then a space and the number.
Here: bar 215
